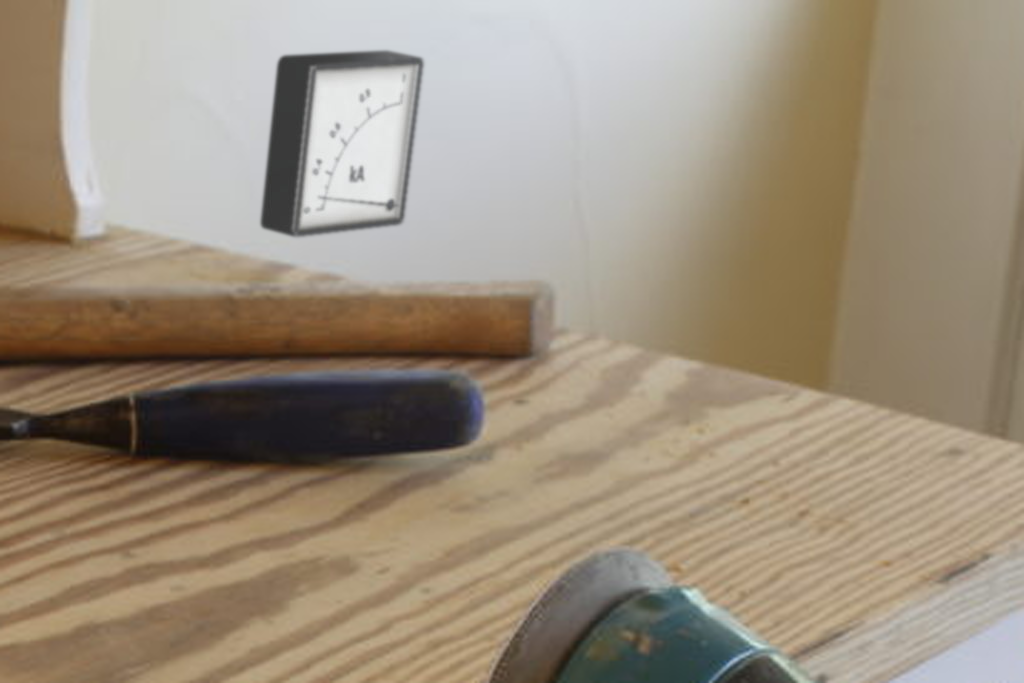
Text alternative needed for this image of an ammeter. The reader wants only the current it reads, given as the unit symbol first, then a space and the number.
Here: kA 0.2
